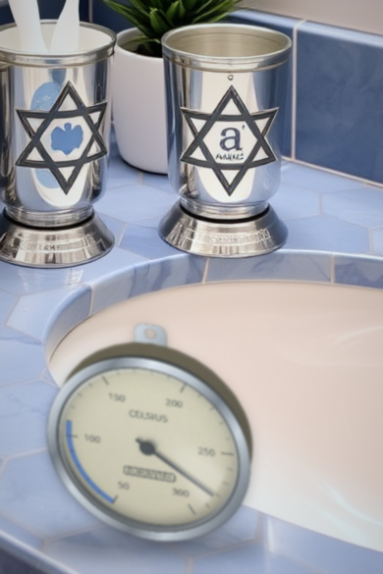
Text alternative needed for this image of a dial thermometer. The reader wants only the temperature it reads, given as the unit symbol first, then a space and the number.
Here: °C 280
